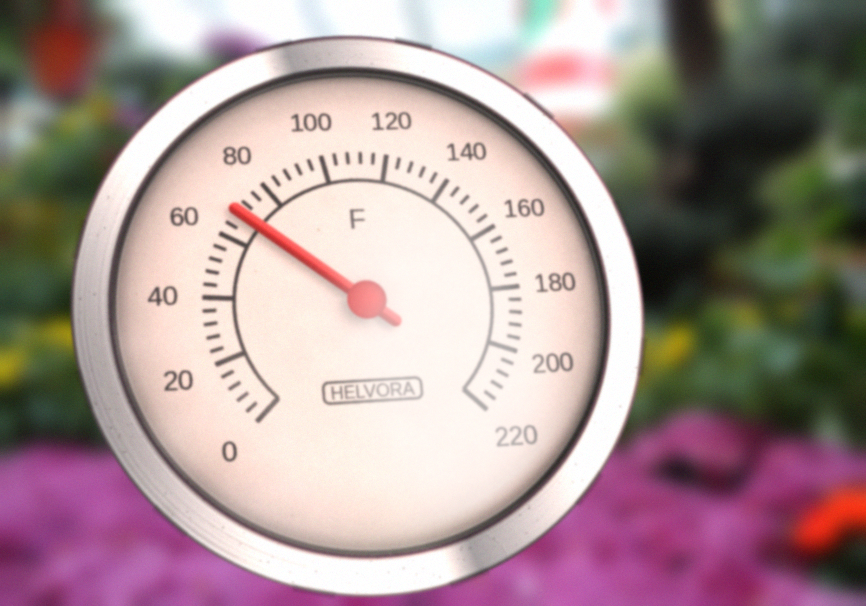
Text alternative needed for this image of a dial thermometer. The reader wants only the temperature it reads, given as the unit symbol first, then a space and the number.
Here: °F 68
